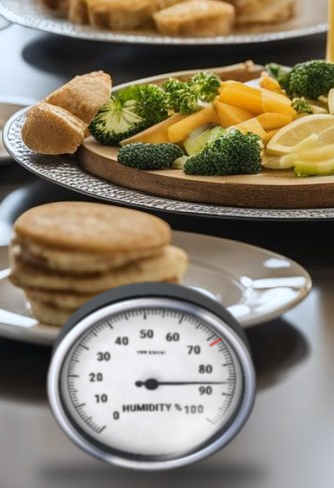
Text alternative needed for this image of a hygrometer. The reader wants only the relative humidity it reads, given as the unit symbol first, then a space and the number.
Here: % 85
